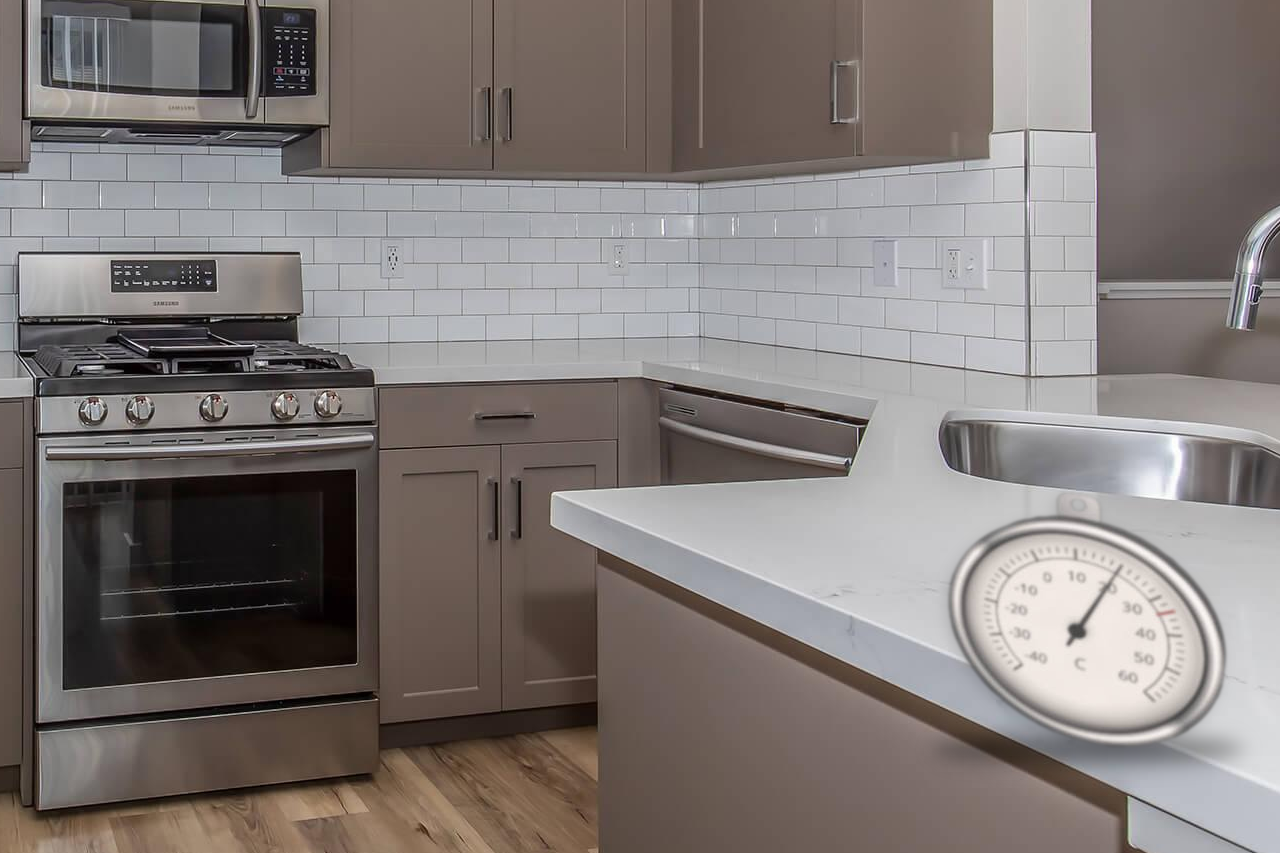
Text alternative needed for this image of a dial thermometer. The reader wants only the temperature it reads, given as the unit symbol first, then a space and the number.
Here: °C 20
